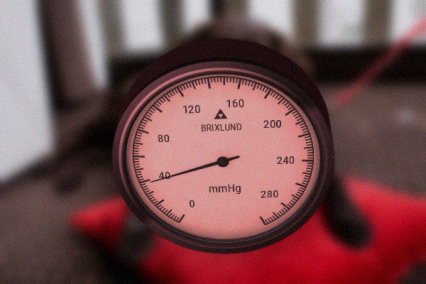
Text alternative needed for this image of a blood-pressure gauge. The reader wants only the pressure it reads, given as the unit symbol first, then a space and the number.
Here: mmHg 40
